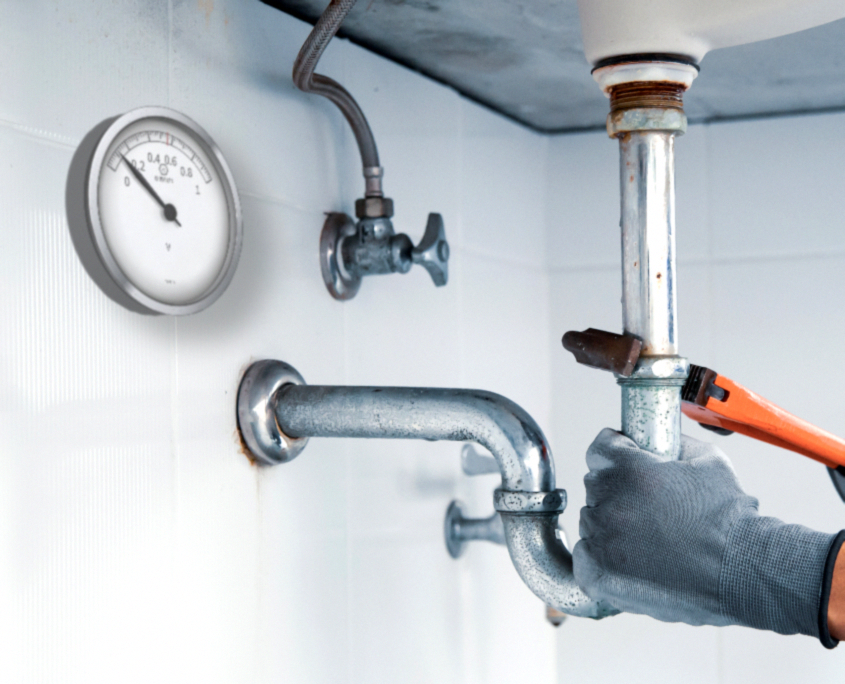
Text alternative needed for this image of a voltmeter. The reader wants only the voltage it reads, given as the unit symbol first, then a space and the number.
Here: V 0.1
